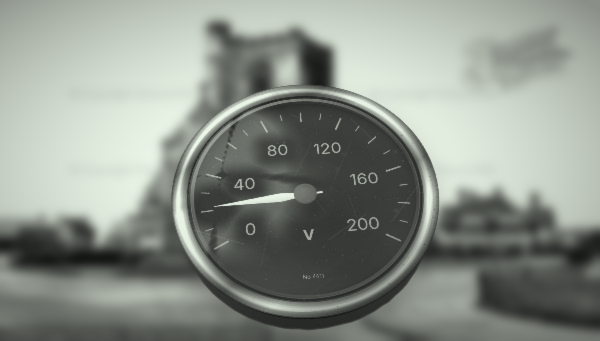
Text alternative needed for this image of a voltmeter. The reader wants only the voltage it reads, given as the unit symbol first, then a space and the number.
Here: V 20
